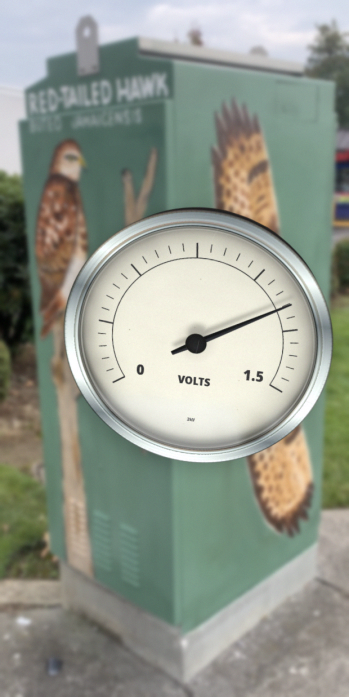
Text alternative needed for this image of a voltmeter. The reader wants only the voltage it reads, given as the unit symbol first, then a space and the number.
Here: V 1.15
